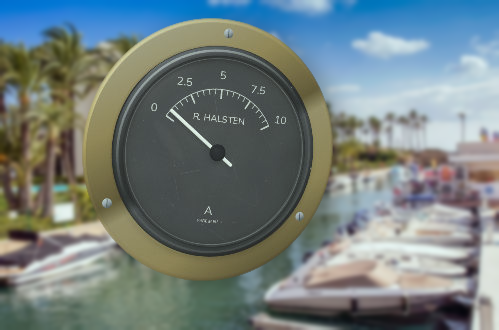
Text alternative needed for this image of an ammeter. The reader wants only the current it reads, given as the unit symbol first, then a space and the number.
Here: A 0.5
